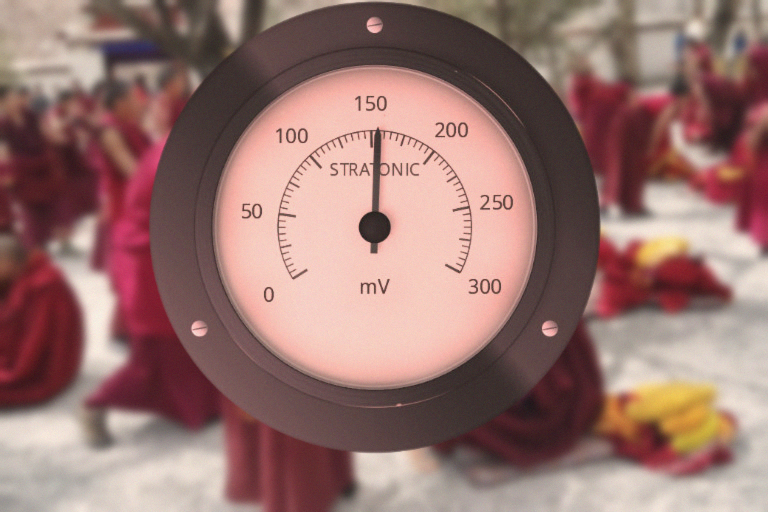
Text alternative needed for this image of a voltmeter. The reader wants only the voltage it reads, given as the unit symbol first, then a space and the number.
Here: mV 155
